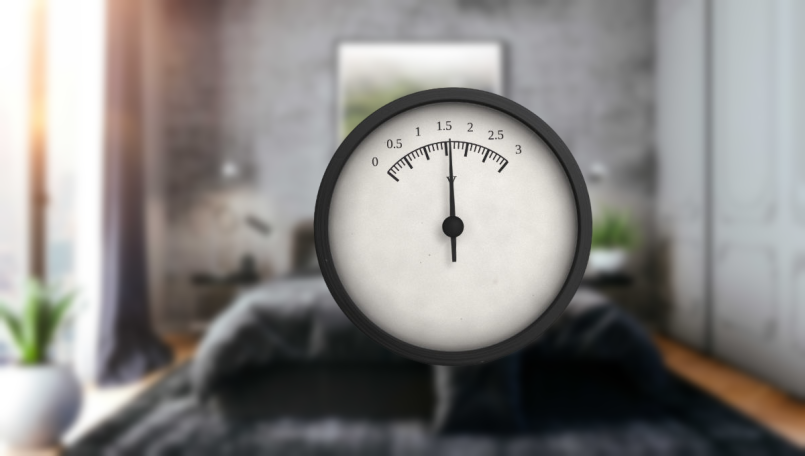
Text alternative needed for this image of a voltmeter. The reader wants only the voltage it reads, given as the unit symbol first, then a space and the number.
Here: V 1.6
